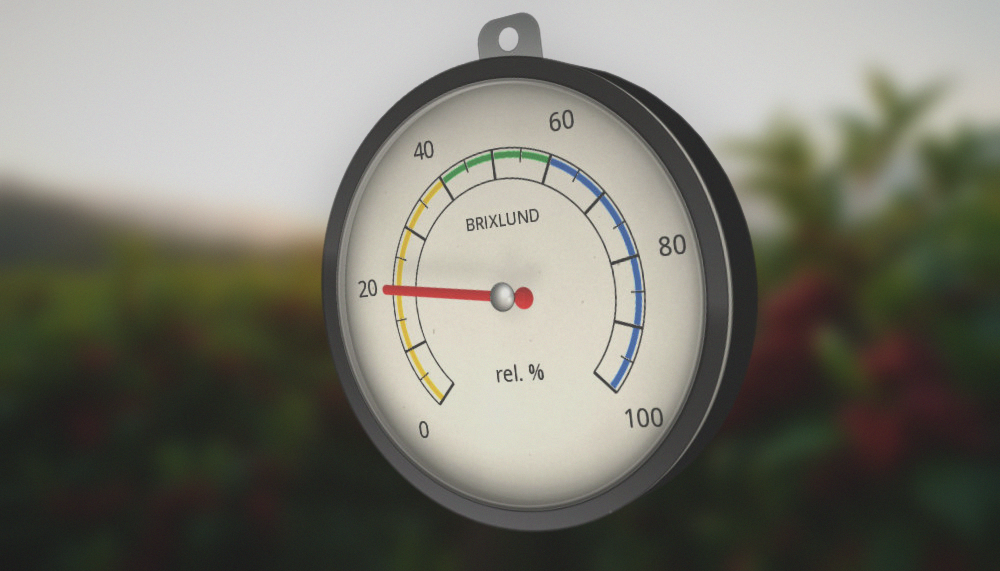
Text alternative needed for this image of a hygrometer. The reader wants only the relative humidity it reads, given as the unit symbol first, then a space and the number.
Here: % 20
